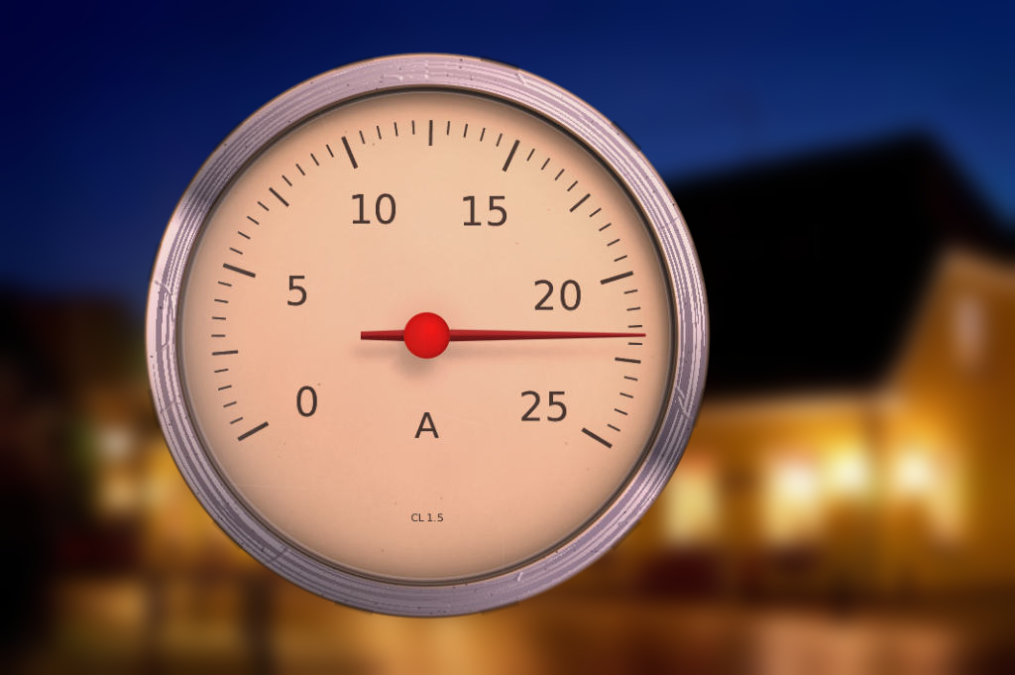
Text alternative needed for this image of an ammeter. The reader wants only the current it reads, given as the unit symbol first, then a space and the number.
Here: A 21.75
